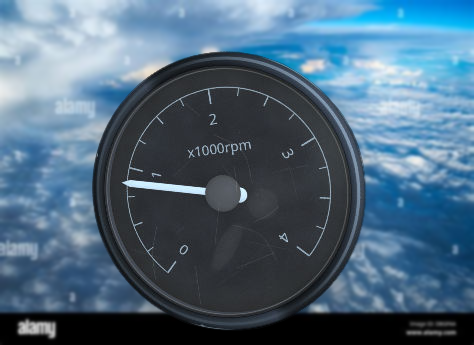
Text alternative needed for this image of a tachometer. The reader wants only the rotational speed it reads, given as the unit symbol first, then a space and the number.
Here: rpm 875
